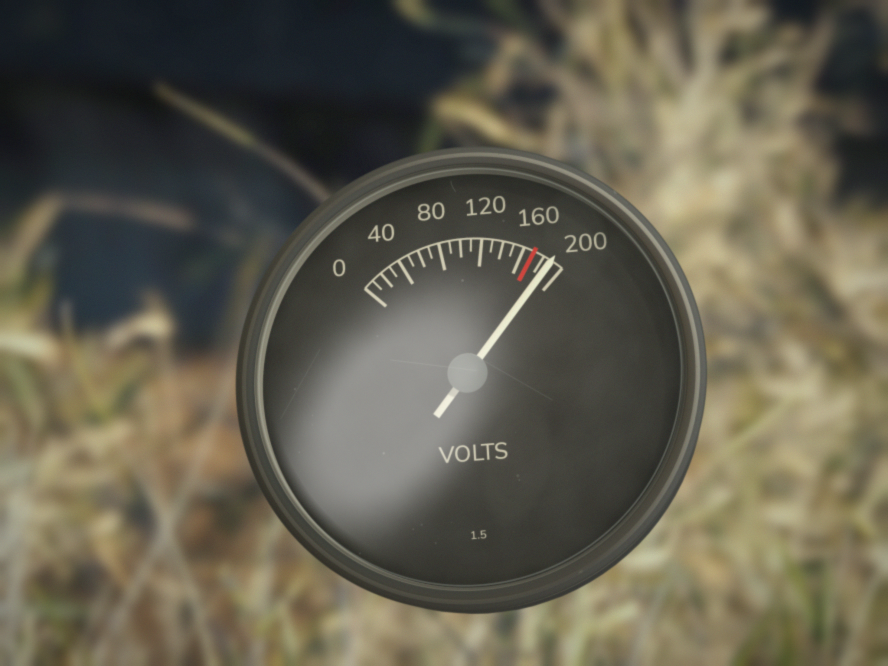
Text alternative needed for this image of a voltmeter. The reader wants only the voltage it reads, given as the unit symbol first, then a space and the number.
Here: V 190
